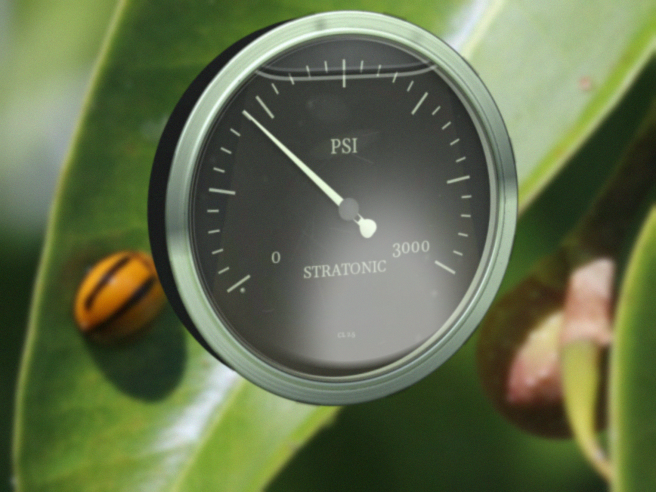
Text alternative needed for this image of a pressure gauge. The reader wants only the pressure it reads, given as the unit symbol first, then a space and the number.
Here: psi 900
